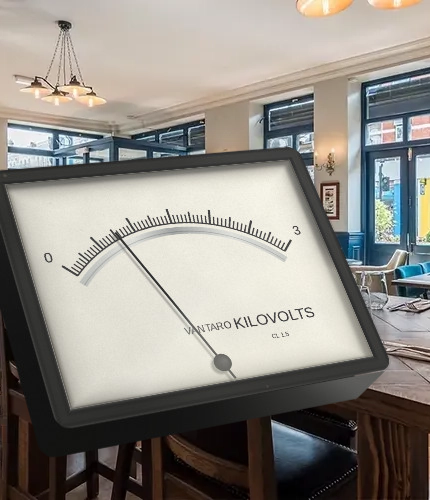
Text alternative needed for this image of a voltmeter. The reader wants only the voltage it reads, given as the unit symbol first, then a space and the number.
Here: kV 0.75
